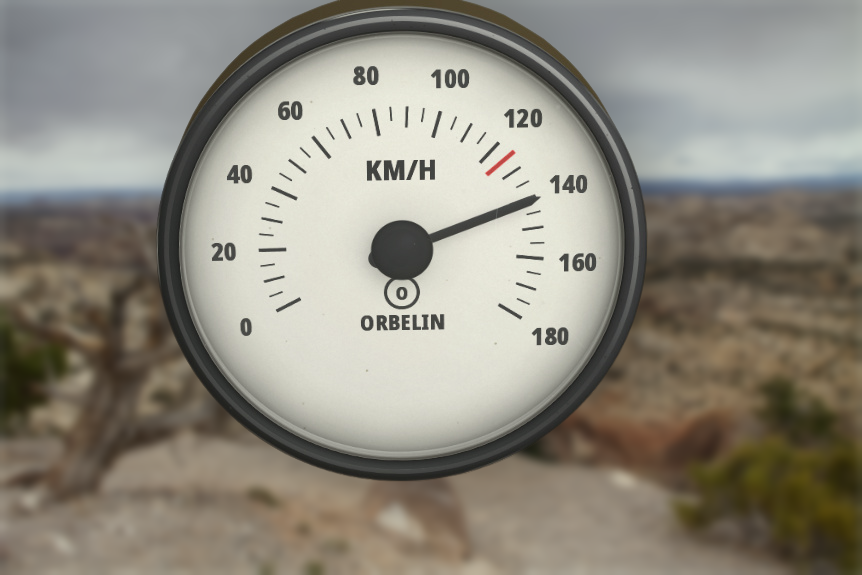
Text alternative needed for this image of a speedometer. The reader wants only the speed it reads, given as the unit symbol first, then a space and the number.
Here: km/h 140
